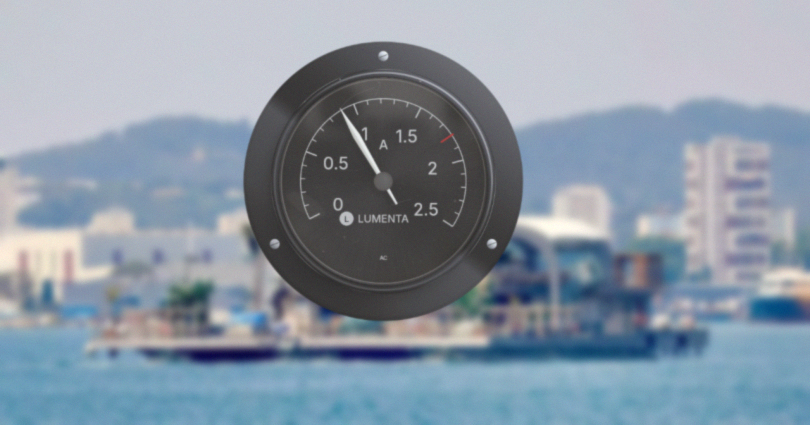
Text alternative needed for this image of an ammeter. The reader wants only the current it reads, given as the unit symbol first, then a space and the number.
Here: A 0.9
